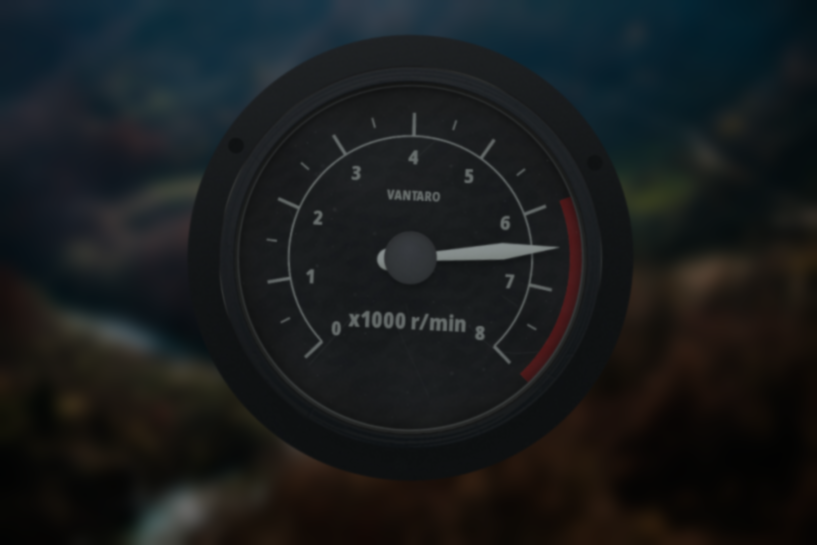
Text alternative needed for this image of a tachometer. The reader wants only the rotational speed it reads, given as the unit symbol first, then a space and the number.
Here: rpm 6500
